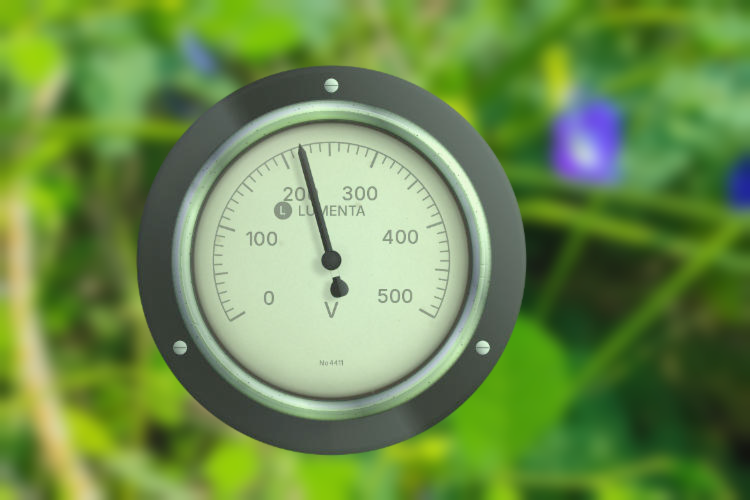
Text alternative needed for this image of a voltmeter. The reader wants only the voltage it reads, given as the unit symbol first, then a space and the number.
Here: V 220
